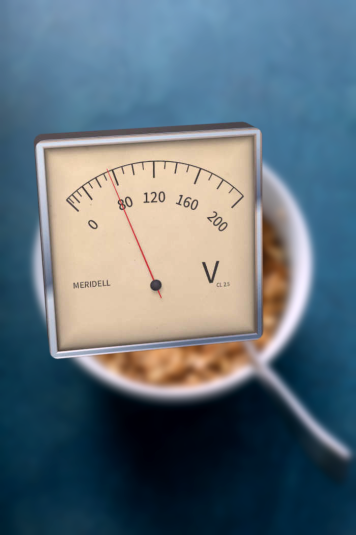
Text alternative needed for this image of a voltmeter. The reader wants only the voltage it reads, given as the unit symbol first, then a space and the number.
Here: V 75
